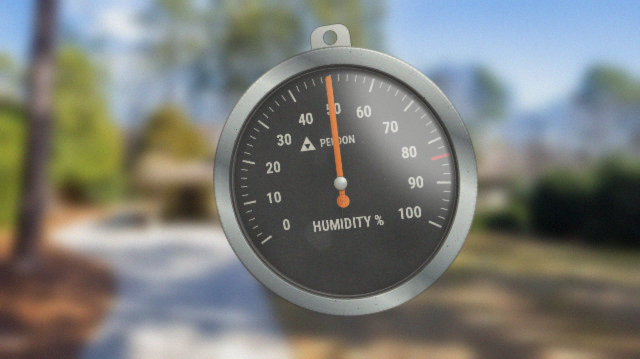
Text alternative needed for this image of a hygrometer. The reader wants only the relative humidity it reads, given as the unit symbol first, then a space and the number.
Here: % 50
